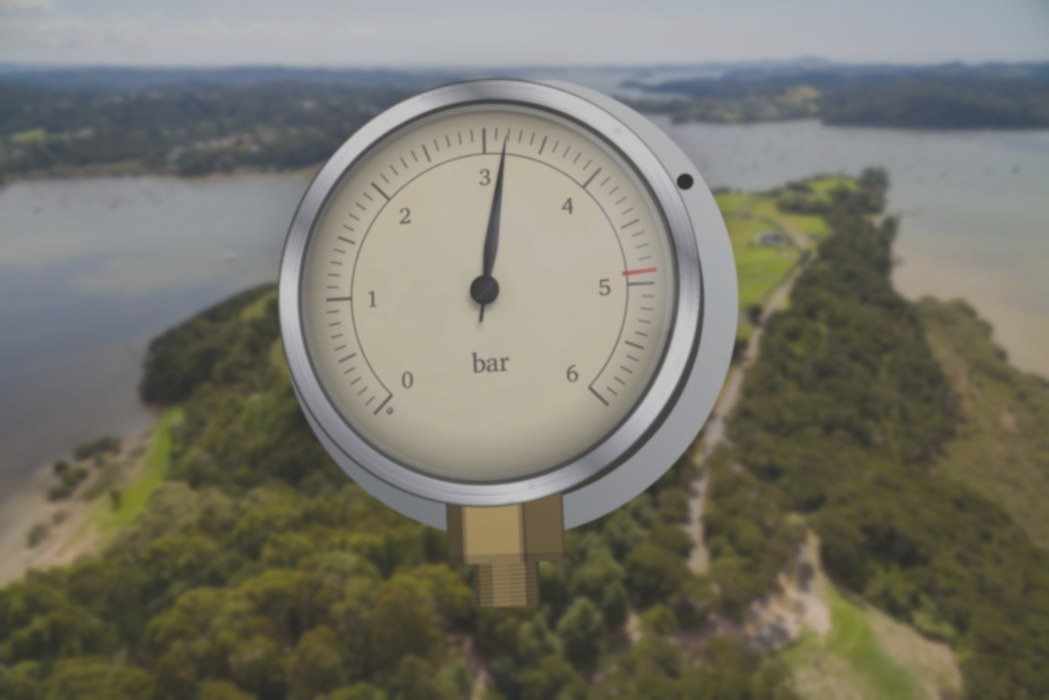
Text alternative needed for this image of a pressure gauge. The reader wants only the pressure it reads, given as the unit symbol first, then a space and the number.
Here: bar 3.2
